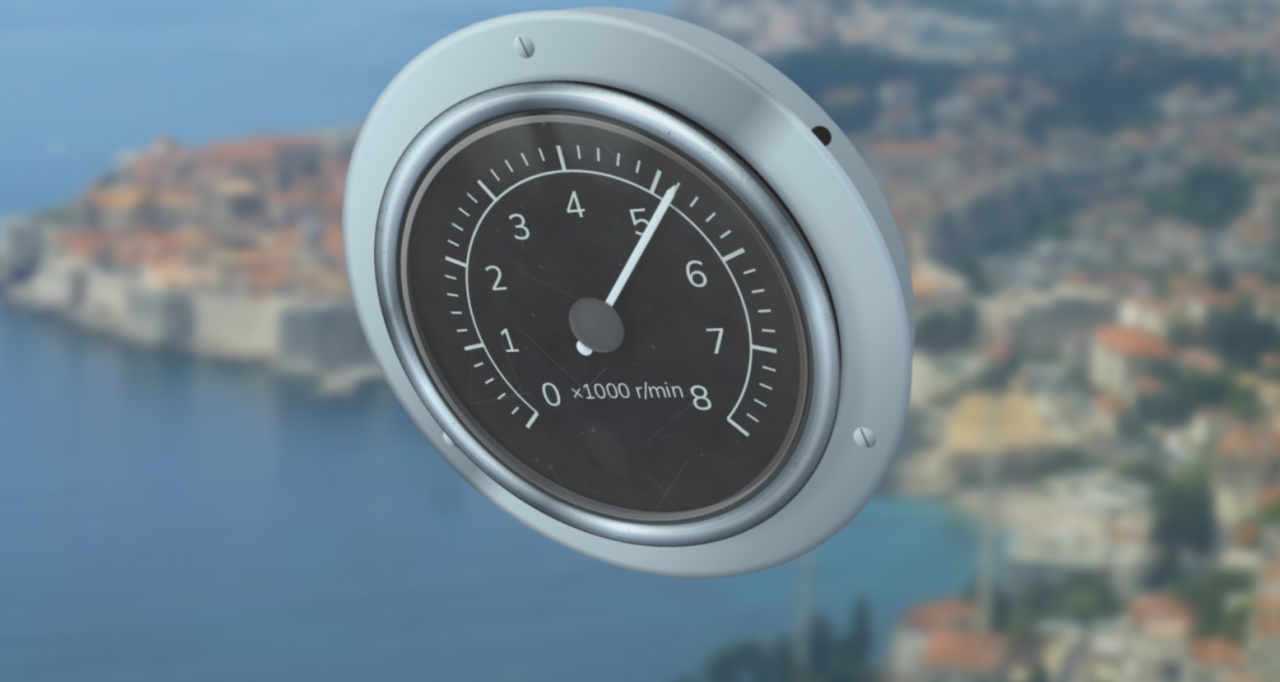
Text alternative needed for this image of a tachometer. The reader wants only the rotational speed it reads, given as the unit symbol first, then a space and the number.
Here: rpm 5200
